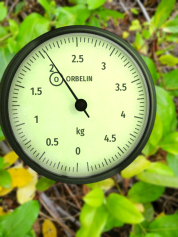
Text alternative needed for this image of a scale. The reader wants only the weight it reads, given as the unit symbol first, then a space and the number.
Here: kg 2.05
